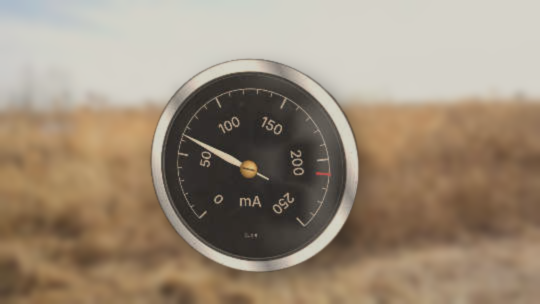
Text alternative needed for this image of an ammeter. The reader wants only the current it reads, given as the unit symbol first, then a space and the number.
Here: mA 65
